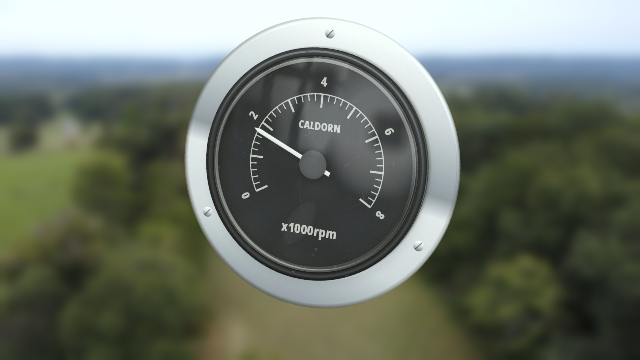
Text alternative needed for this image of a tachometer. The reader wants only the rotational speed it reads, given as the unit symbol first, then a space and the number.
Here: rpm 1800
